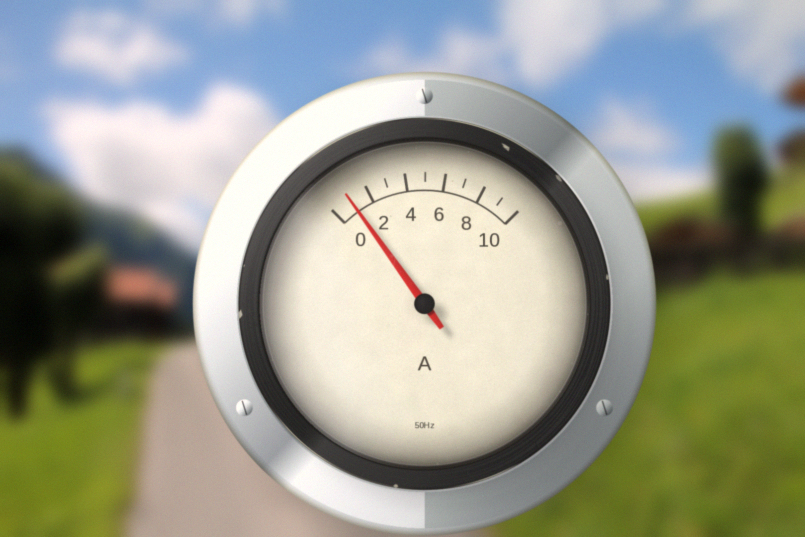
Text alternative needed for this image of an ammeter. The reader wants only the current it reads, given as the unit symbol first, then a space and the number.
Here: A 1
